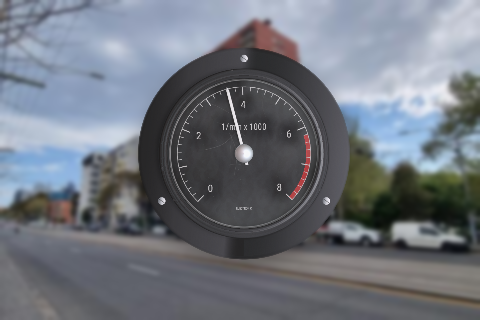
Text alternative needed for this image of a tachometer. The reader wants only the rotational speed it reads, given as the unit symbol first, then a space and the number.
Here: rpm 3600
